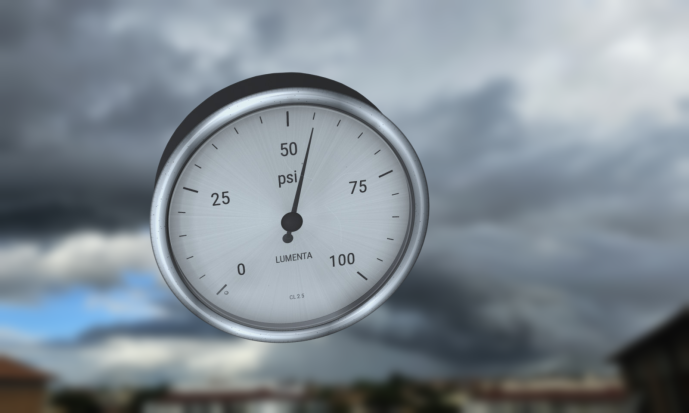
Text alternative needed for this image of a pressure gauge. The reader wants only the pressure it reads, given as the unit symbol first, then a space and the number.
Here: psi 55
